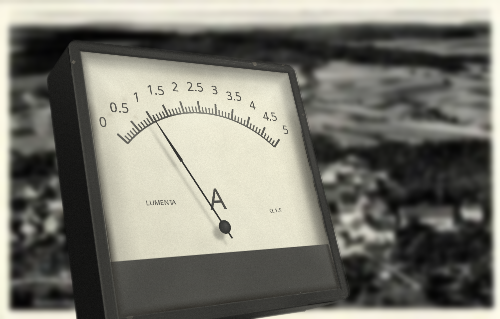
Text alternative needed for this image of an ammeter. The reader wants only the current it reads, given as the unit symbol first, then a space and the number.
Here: A 1
